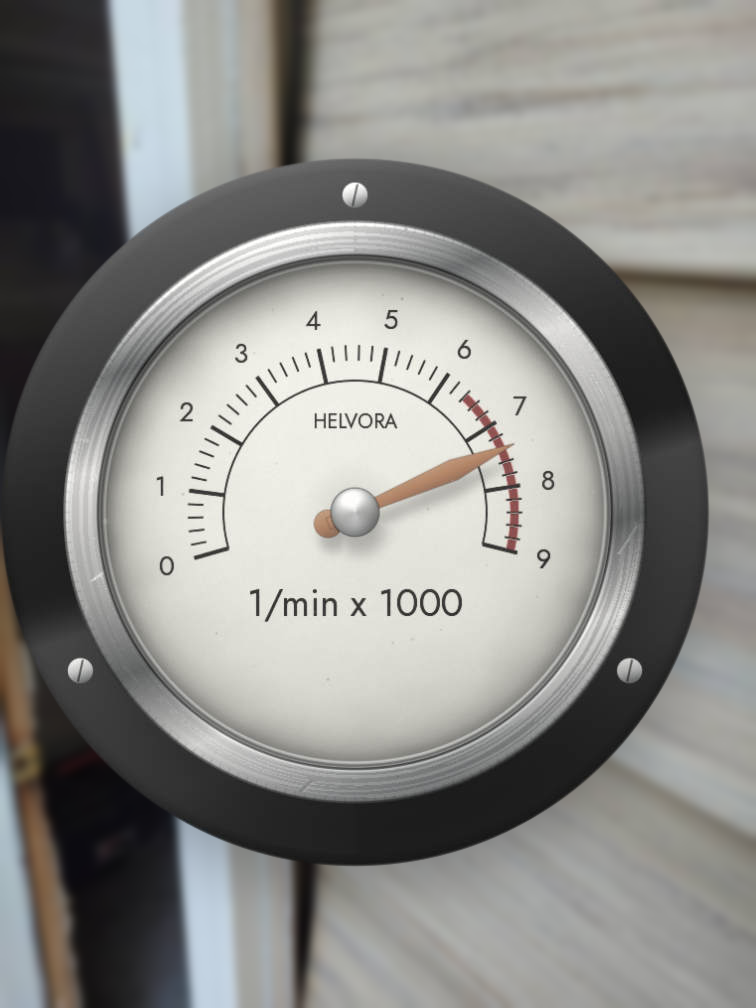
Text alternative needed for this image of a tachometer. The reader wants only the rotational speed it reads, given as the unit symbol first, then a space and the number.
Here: rpm 7400
